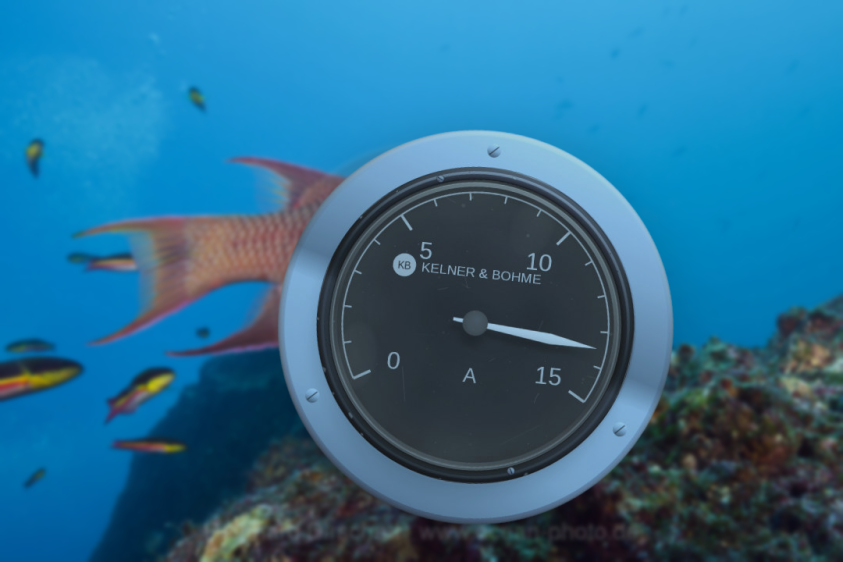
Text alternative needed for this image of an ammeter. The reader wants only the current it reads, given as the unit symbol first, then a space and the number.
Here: A 13.5
